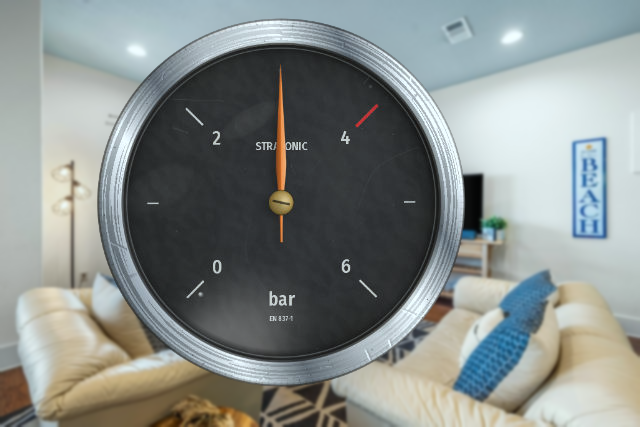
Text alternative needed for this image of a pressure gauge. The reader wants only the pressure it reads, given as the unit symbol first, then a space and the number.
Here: bar 3
